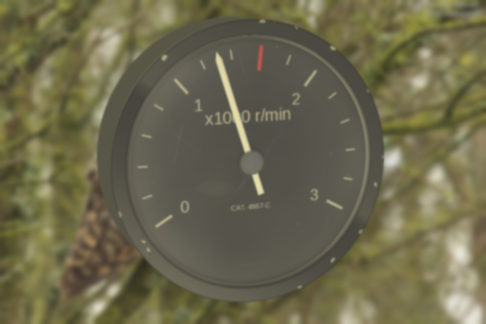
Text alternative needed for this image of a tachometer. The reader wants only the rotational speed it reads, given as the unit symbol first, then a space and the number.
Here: rpm 1300
